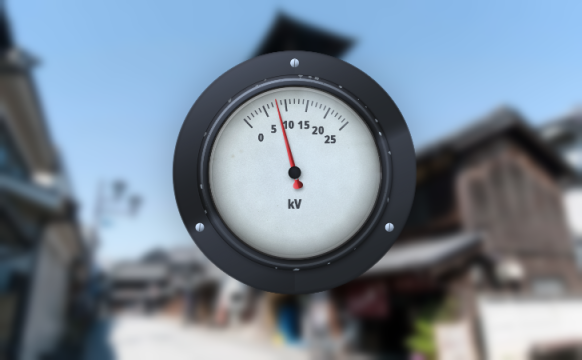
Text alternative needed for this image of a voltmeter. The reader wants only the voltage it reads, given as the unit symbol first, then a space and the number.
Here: kV 8
